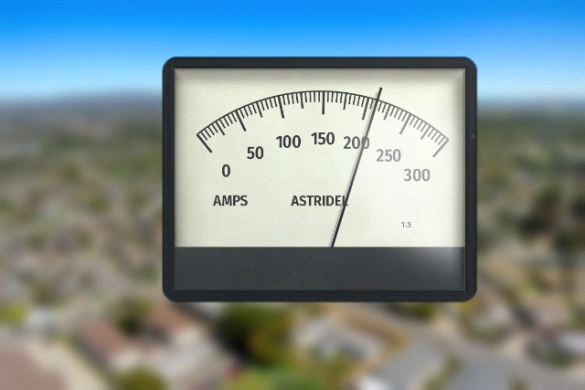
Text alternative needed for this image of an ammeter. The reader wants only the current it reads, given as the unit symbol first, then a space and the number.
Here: A 210
